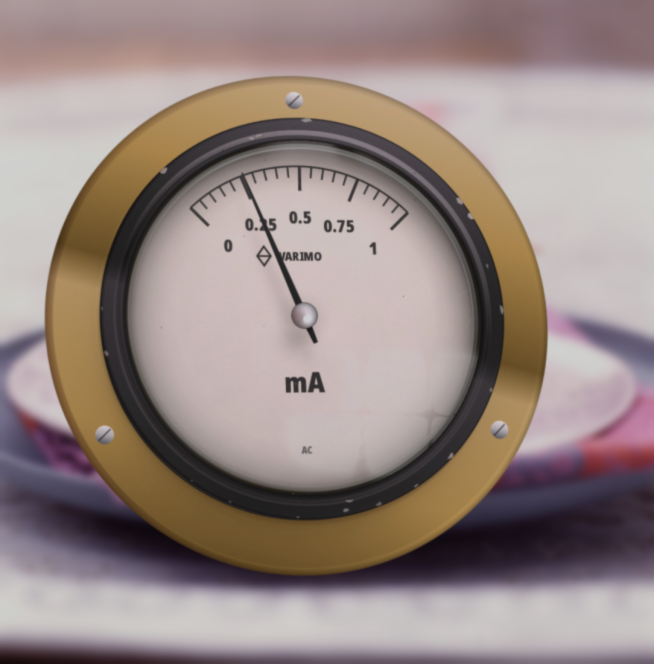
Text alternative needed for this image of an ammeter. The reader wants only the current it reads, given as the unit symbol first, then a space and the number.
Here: mA 0.25
